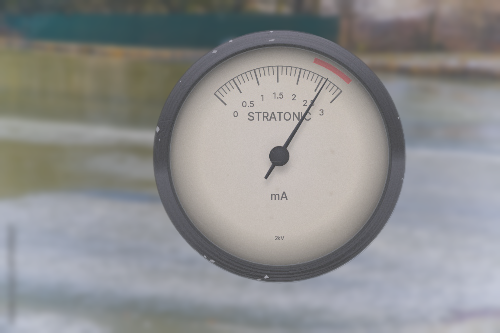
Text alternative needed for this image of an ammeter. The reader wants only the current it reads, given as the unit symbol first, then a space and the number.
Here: mA 2.6
